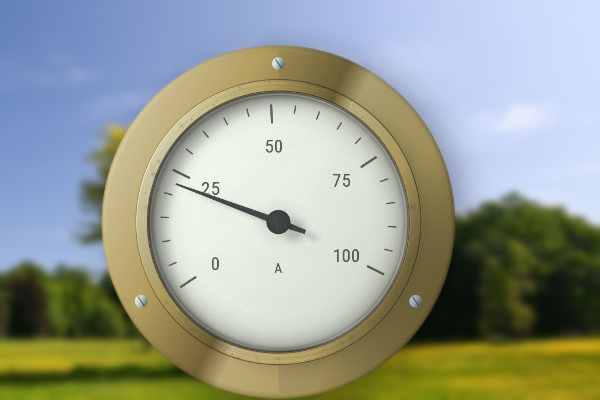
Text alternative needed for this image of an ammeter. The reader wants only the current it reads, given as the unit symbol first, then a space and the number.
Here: A 22.5
